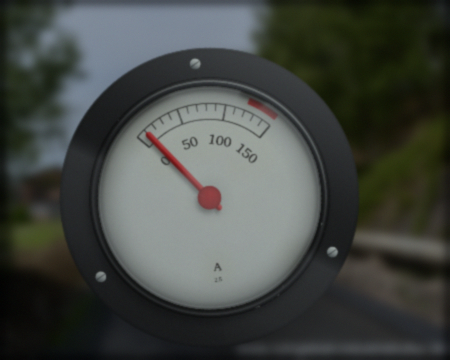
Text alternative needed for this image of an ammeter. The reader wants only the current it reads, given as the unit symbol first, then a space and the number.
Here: A 10
